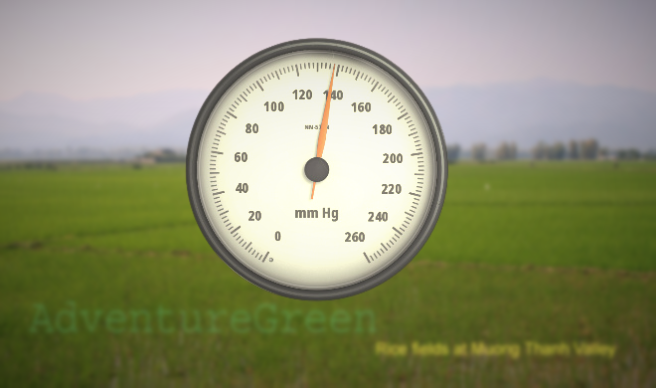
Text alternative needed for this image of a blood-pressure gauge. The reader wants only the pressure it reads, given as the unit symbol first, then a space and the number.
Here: mmHg 138
